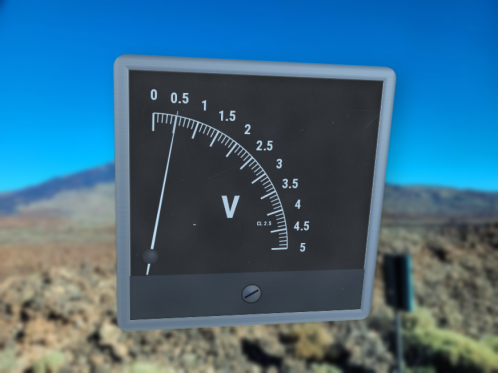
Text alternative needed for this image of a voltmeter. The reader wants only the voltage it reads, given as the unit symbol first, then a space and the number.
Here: V 0.5
